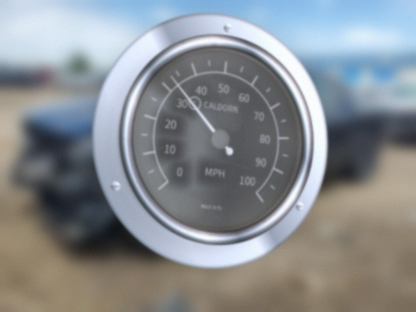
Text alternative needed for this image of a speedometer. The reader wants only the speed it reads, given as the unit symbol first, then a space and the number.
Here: mph 32.5
